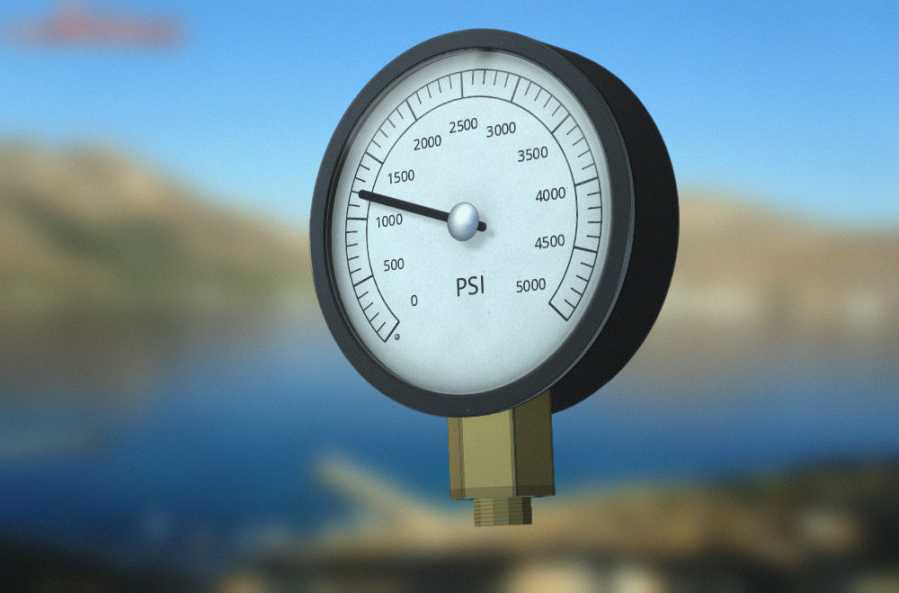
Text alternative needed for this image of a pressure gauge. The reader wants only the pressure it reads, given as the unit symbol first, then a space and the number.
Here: psi 1200
